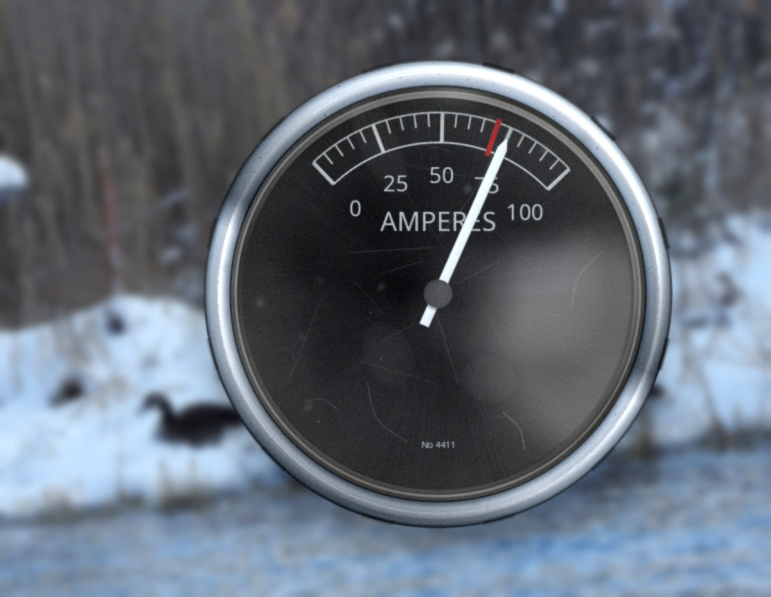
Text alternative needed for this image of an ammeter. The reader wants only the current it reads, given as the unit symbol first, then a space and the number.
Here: A 75
